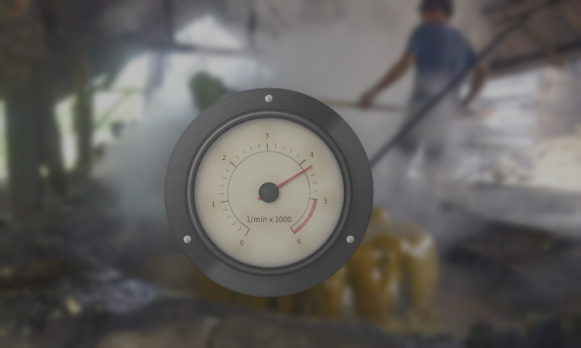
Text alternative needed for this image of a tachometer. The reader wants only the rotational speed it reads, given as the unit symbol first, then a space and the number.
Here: rpm 4200
